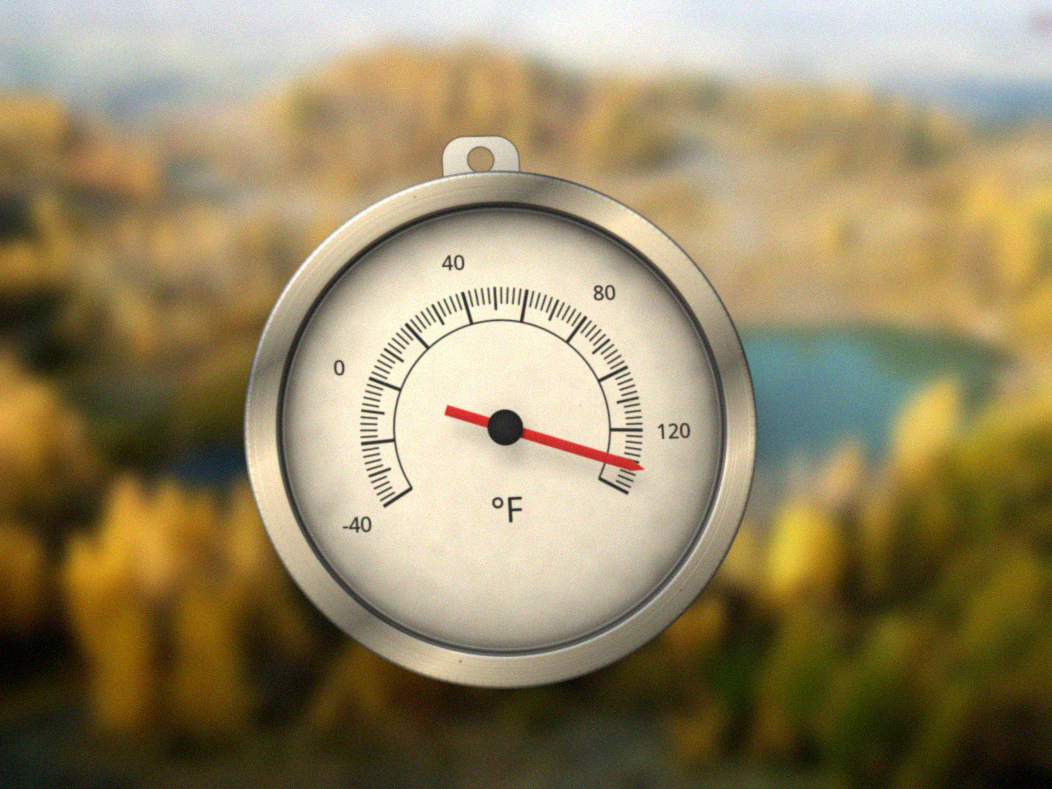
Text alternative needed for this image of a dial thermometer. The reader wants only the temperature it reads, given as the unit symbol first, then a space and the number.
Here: °F 132
